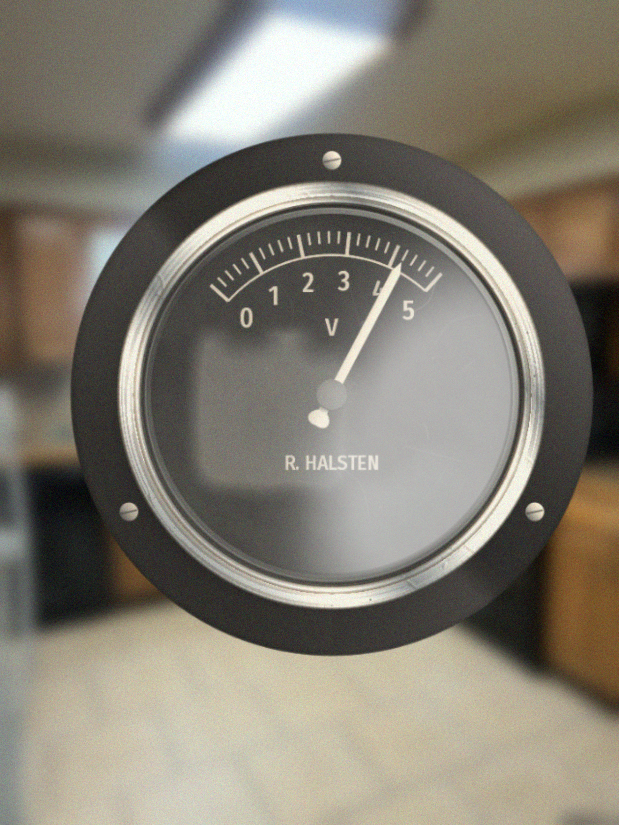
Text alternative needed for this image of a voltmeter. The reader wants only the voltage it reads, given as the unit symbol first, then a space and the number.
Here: V 4.2
